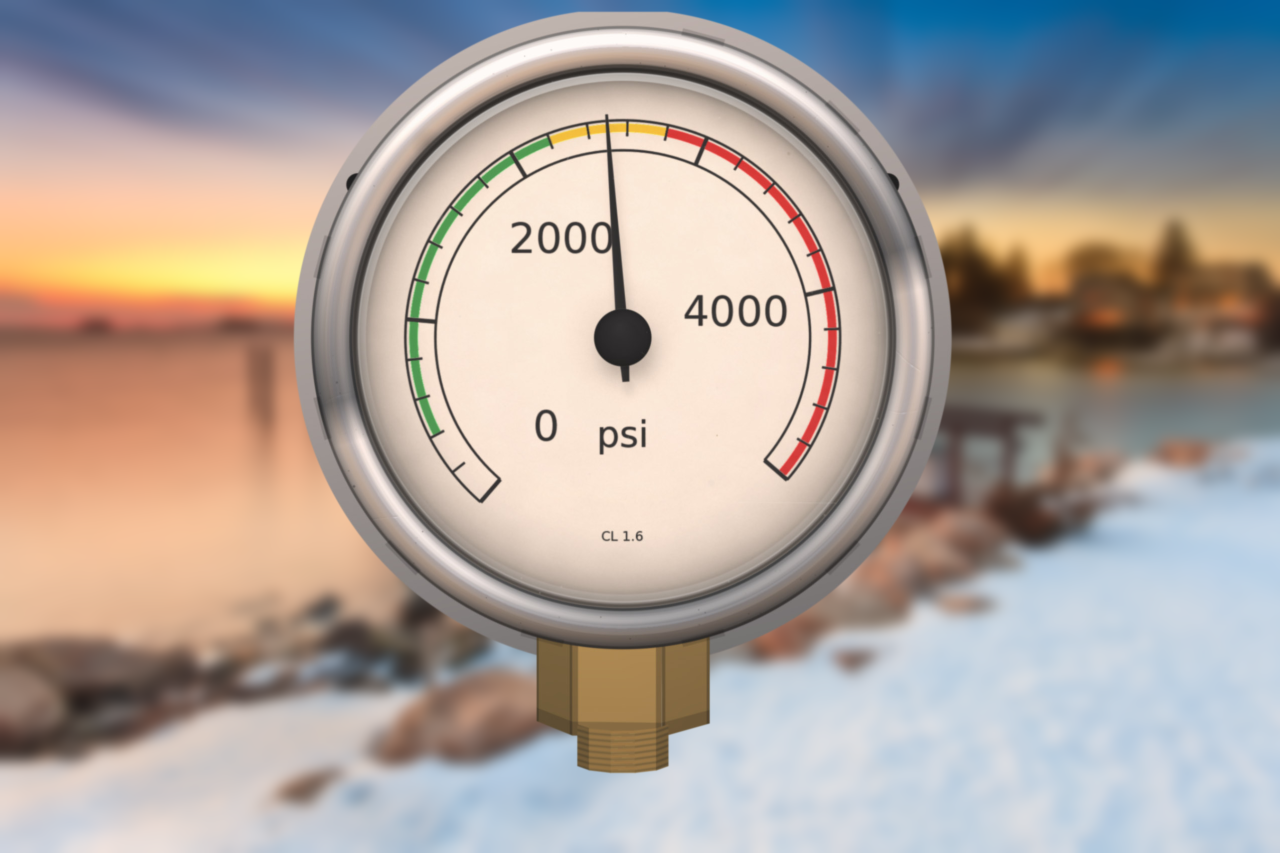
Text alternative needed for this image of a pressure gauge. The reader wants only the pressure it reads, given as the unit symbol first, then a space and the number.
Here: psi 2500
